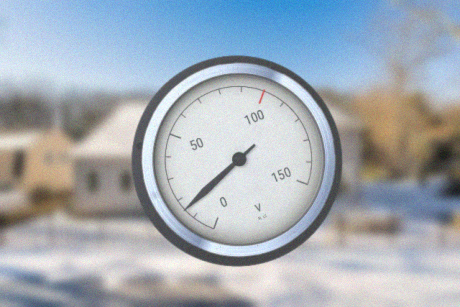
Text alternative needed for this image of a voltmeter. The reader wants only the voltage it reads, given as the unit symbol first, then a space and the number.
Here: V 15
